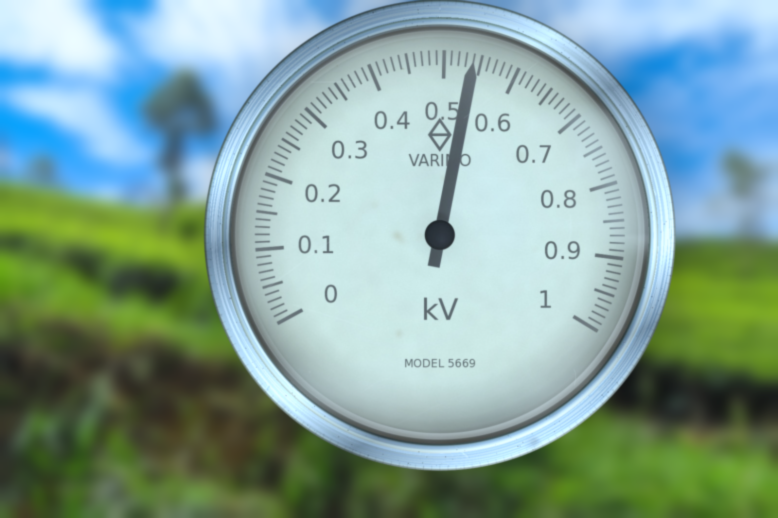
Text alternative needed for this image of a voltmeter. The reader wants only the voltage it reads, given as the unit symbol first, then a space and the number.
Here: kV 0.54
